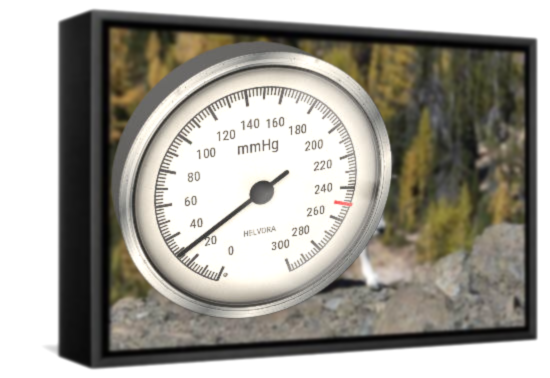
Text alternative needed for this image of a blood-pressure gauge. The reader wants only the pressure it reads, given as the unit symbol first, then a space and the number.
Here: mmHg 30
